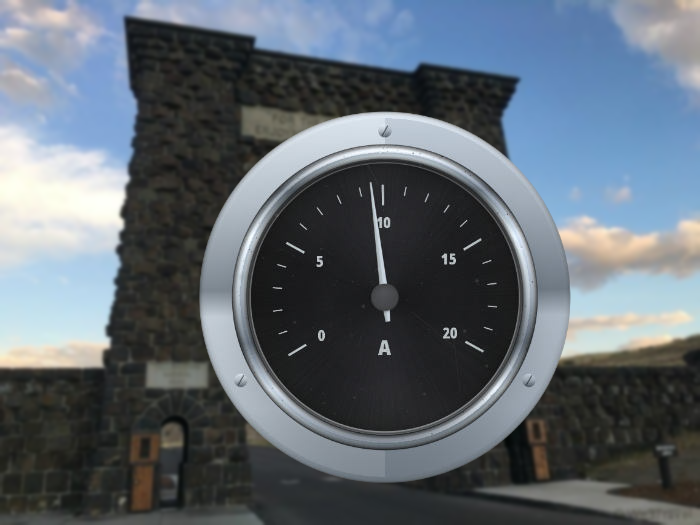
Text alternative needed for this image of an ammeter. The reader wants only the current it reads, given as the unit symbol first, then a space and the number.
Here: A 9.5
